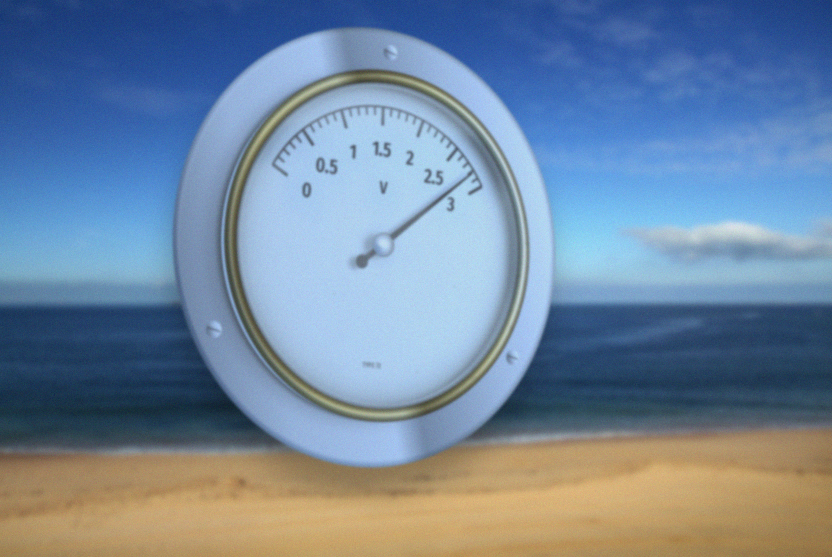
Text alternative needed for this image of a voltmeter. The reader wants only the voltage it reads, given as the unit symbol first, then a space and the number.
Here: V 2.8
